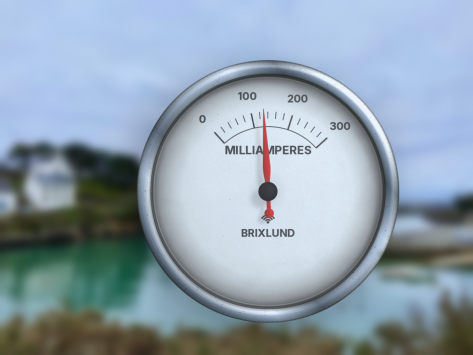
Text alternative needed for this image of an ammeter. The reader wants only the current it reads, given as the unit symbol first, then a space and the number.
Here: mA 130
